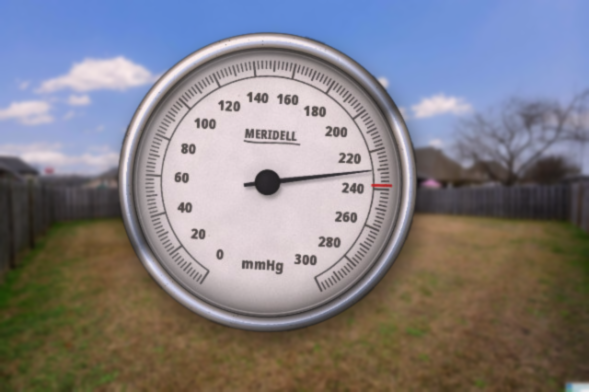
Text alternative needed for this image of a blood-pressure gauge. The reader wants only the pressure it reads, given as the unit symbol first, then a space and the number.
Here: mmHg 230
